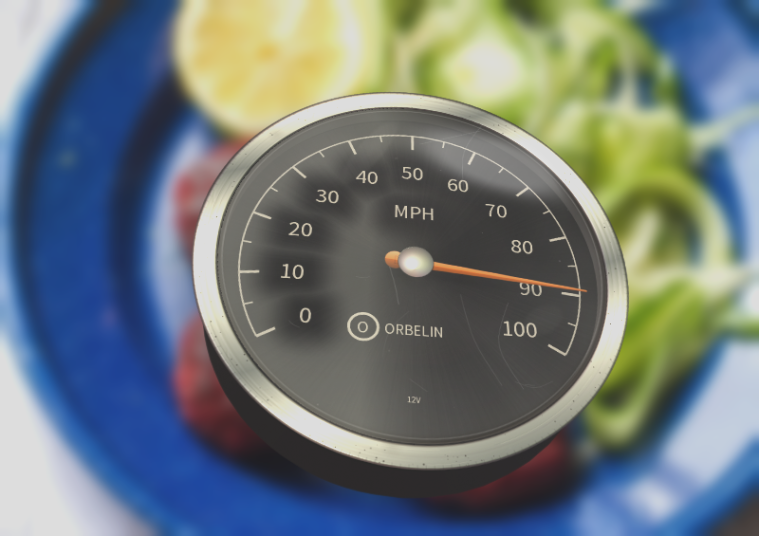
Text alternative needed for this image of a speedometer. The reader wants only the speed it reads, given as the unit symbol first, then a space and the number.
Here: mph 90
